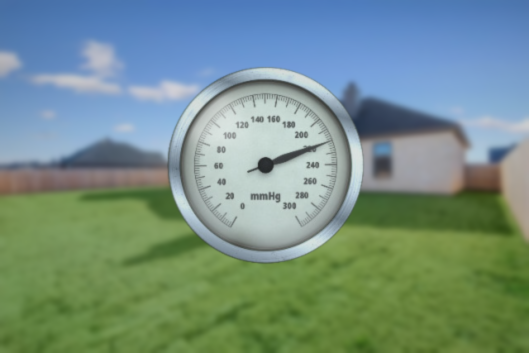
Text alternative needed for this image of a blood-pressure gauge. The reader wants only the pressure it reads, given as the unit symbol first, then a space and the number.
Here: mmHg 220
